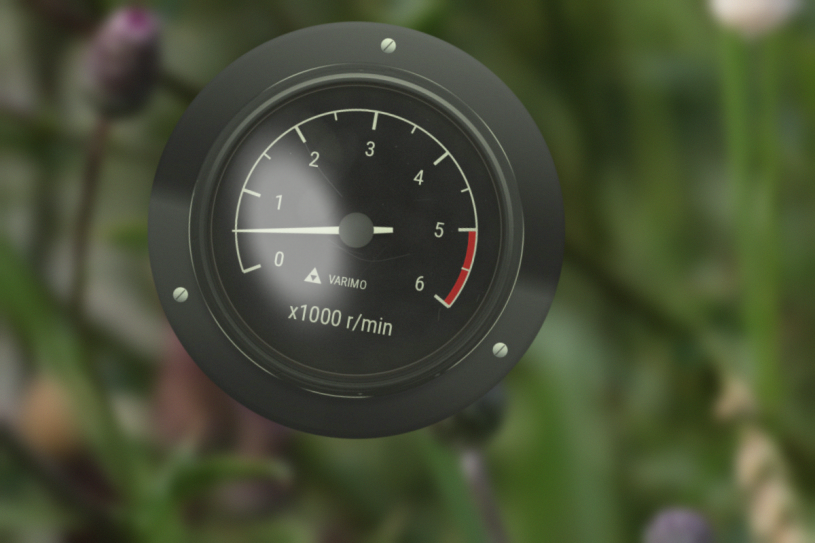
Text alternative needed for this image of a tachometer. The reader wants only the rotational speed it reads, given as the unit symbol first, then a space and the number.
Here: rpm 500
